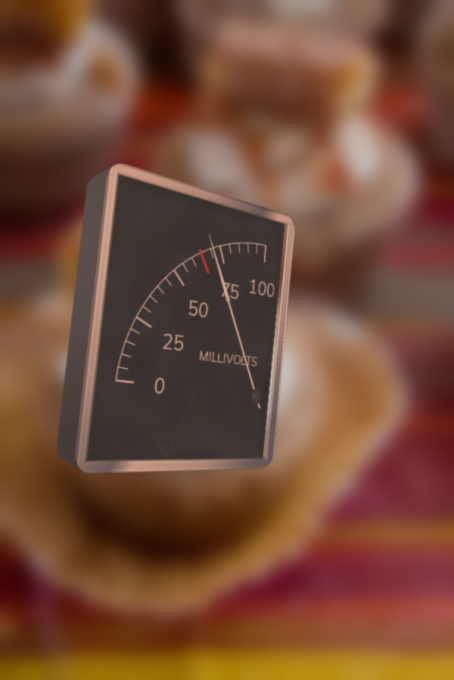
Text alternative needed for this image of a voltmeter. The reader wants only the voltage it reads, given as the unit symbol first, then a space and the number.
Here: mV 70
